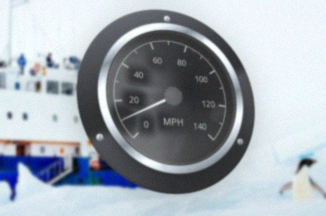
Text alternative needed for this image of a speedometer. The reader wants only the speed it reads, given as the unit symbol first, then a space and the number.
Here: mph 10
